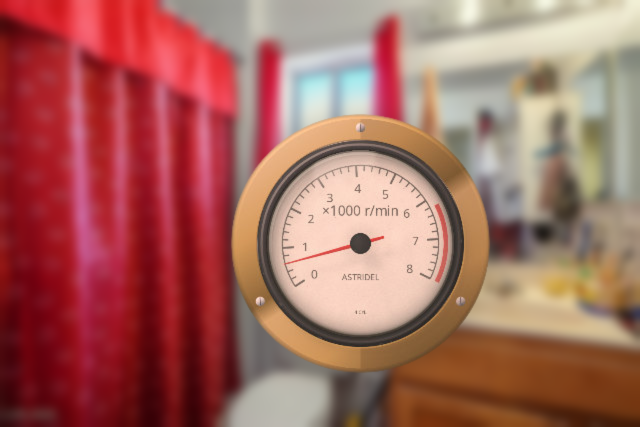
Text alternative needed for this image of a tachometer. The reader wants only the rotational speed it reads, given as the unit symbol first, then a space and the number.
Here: rpm 600
